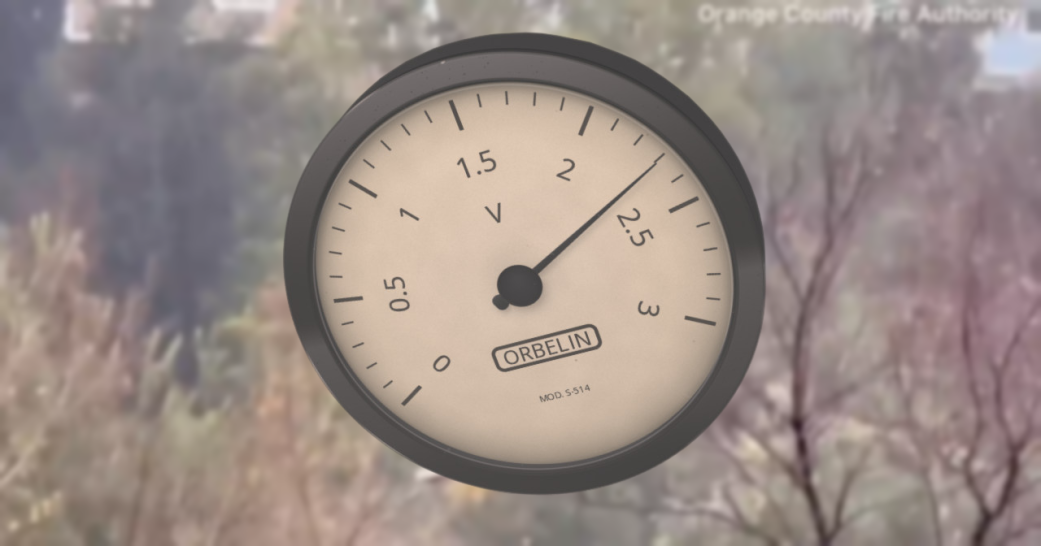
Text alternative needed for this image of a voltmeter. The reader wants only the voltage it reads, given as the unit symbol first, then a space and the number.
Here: V 2.3
